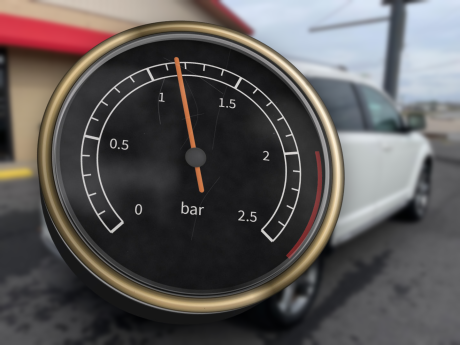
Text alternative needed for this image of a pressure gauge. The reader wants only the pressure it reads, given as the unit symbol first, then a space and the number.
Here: bar 1.15
